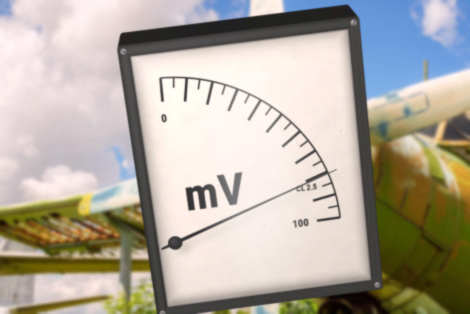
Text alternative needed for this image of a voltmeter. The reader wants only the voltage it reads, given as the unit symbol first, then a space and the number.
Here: mV 80
